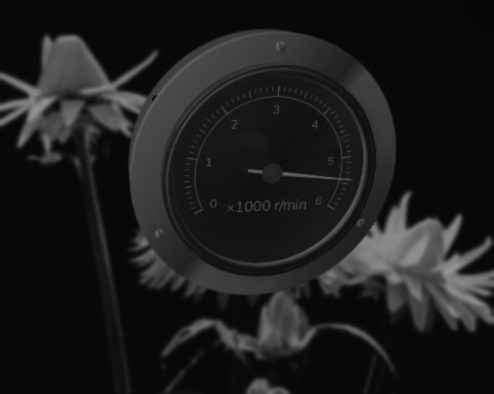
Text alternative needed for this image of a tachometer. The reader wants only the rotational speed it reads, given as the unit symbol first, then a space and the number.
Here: rpm 5400
